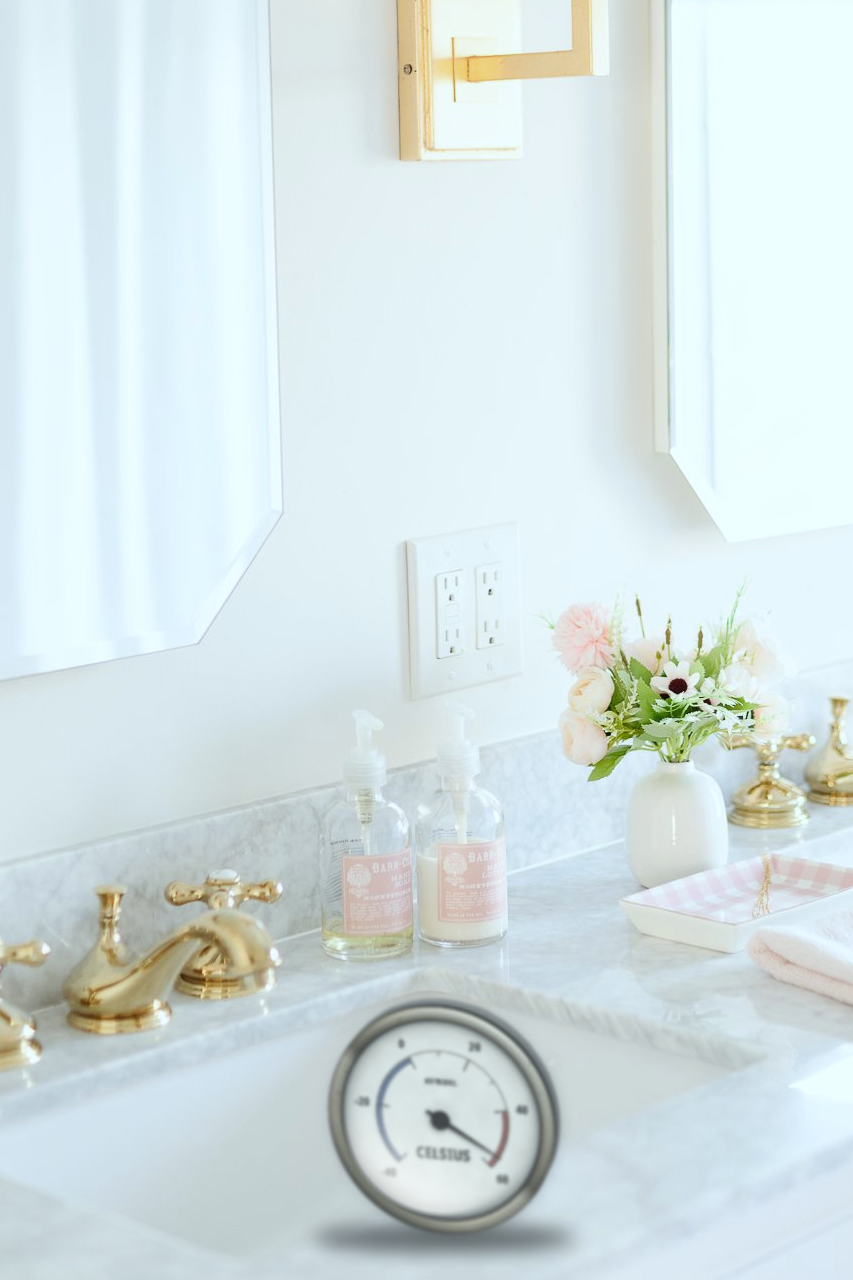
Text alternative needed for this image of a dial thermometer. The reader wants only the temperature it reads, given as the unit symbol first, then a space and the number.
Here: °C 55
